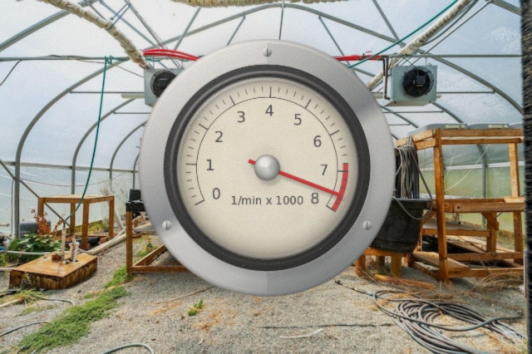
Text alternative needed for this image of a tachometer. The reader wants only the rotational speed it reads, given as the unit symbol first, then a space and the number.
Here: rpm 7600
